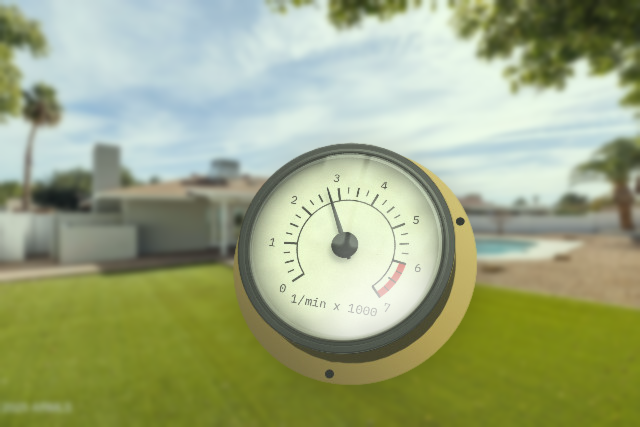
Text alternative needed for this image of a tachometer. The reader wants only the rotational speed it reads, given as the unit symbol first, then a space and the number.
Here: rpm 2750
